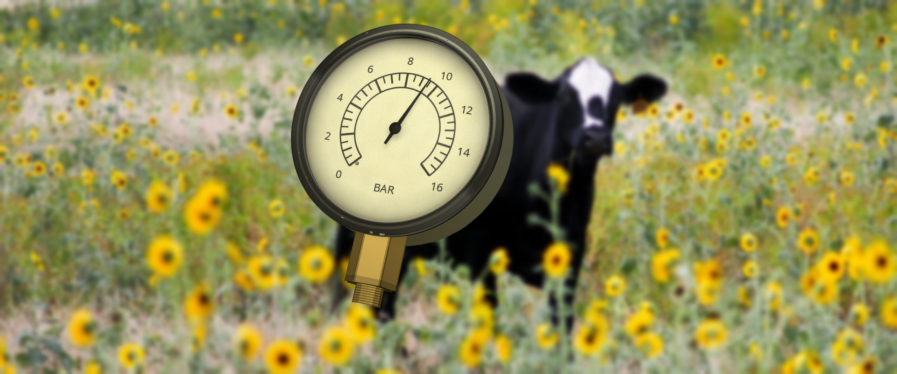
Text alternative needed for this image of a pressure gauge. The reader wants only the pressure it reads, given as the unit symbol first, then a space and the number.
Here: bar 9.5
